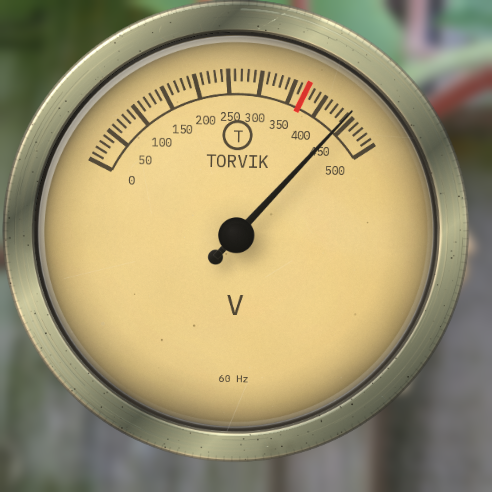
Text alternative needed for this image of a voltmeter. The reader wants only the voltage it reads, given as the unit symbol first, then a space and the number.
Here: V 440
